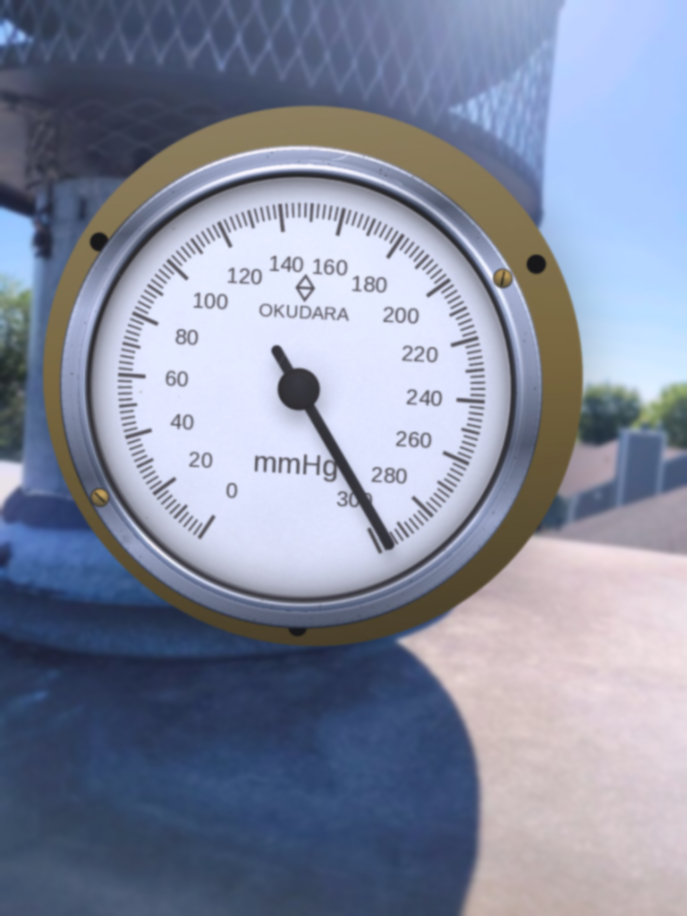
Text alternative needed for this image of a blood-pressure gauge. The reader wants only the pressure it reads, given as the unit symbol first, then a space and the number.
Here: mmHg 296
